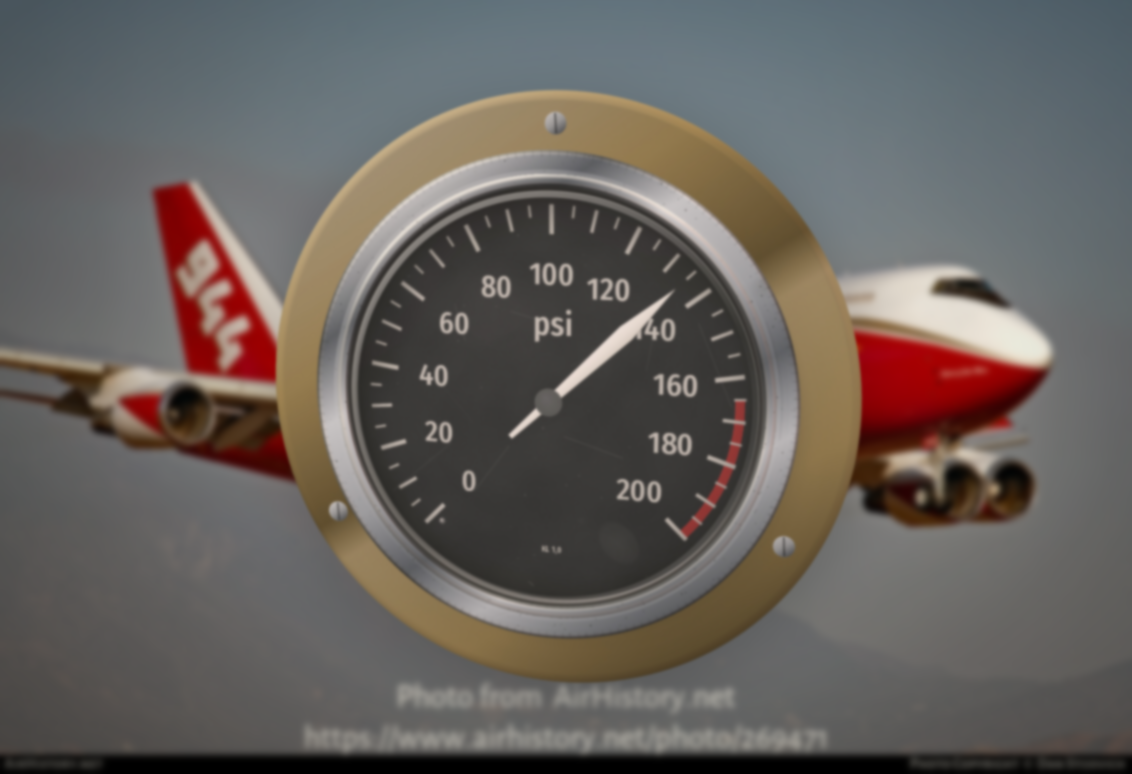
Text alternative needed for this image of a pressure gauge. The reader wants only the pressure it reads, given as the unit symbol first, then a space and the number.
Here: psi 135
